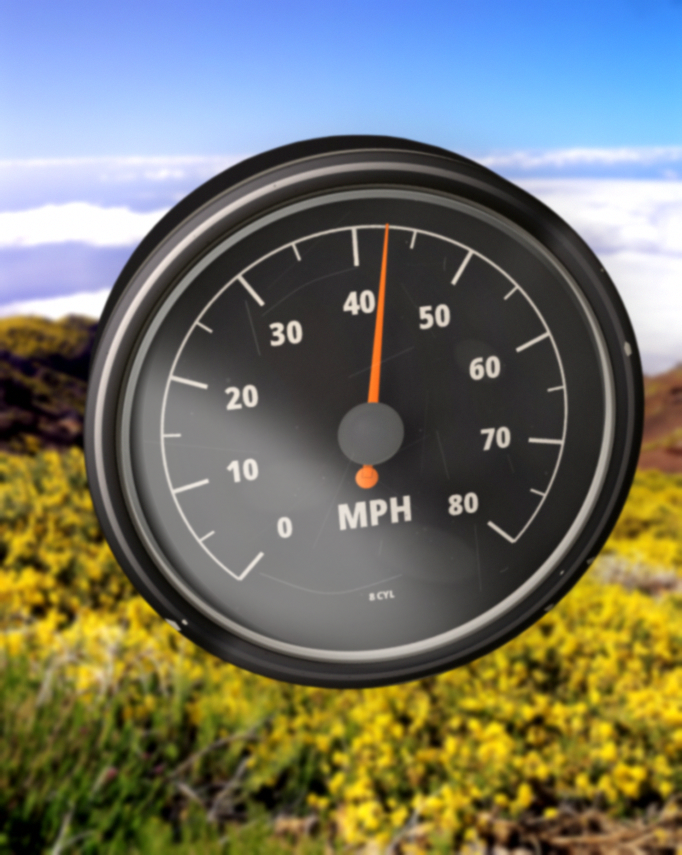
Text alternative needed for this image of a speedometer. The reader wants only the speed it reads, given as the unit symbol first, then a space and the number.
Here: mph 42.5
